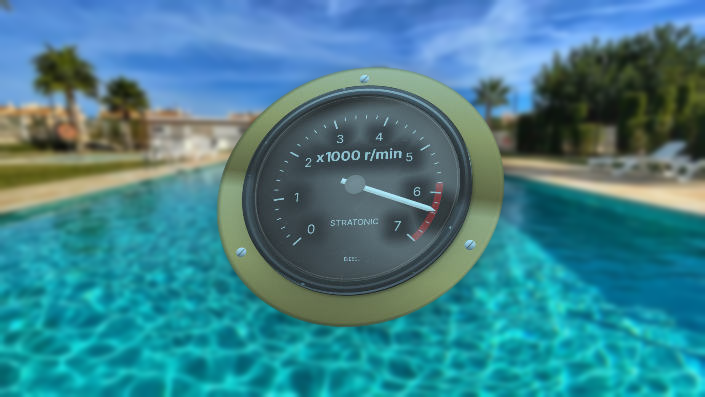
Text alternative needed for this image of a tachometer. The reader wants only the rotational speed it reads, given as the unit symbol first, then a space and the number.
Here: rpm 6400
